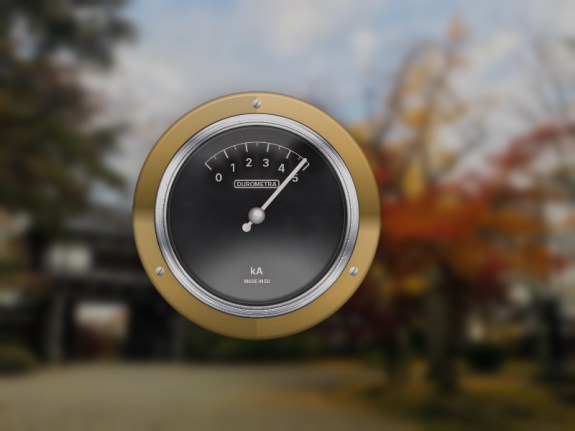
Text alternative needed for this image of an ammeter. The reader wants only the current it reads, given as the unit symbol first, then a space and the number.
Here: kA 4.75
